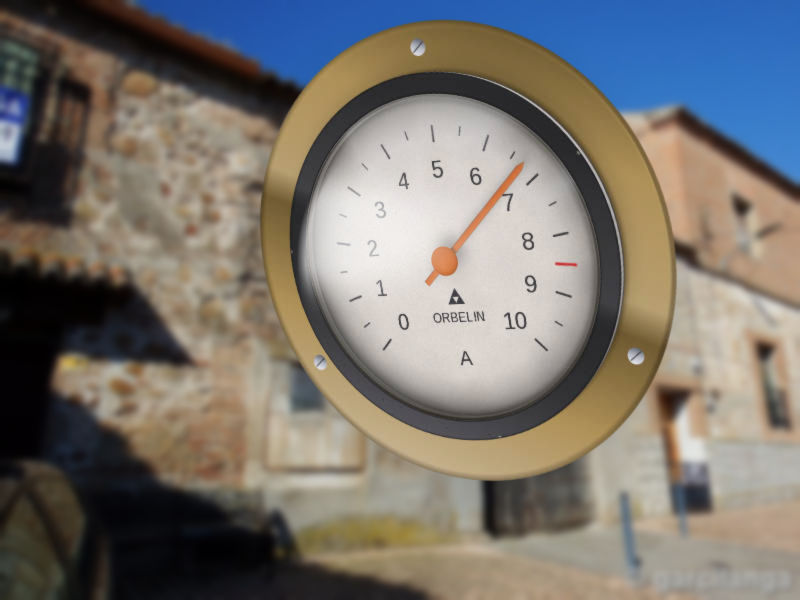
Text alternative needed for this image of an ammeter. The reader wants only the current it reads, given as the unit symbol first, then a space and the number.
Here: A 6.75
